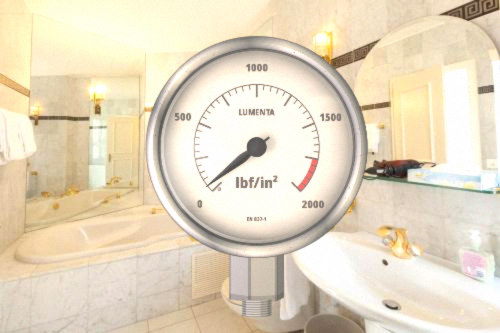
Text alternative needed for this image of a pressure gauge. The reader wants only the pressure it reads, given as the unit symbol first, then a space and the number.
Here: psi 50
